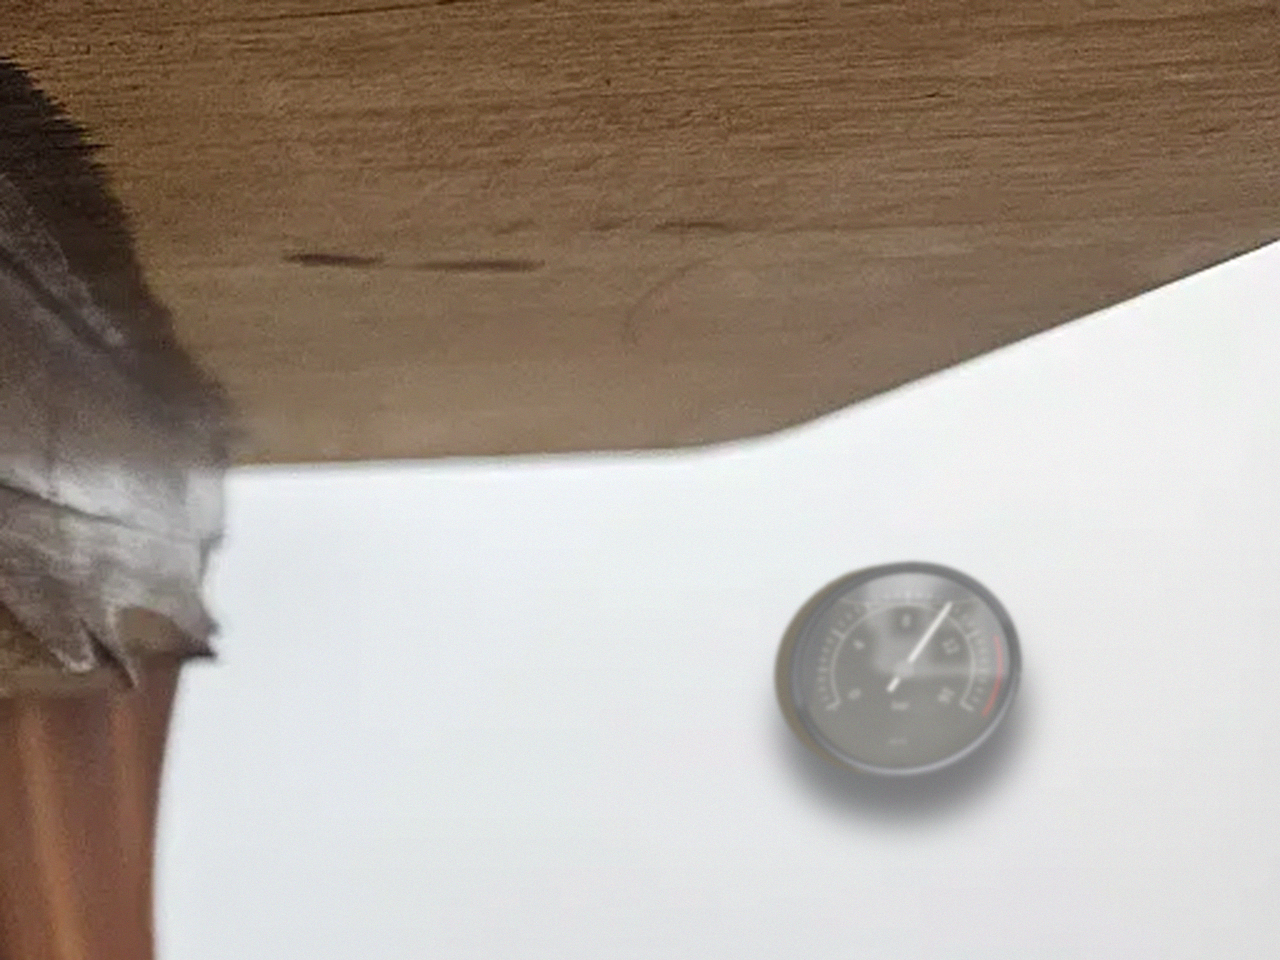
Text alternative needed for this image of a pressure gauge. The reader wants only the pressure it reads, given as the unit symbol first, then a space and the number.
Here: bar 10
